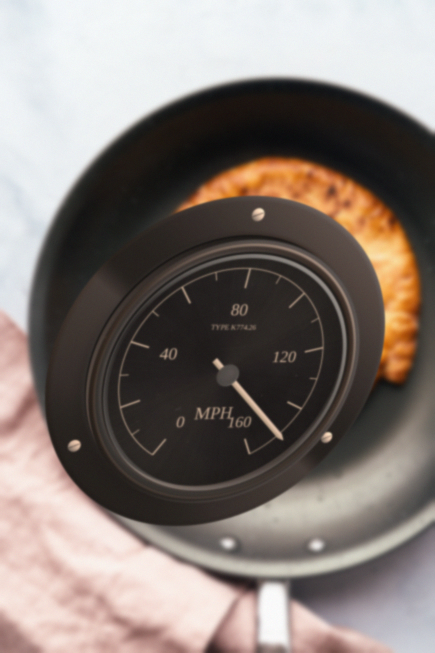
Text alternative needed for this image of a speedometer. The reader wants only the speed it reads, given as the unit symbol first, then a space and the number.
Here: mph 150
